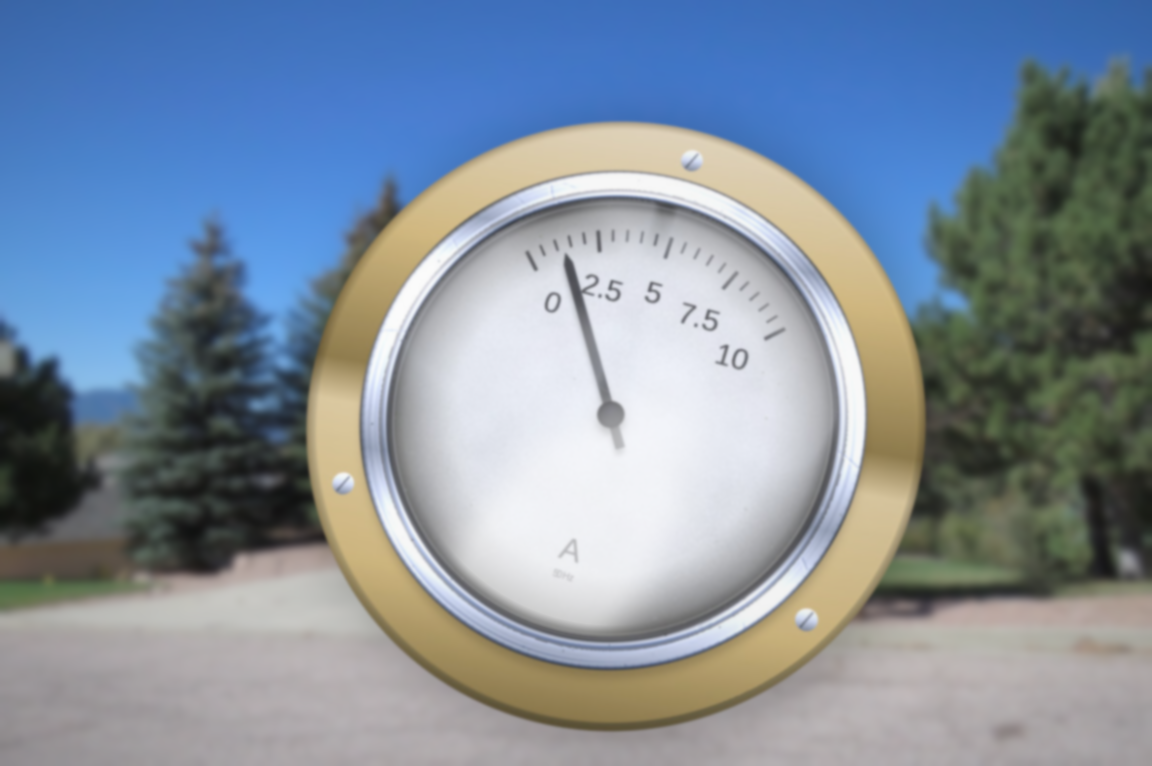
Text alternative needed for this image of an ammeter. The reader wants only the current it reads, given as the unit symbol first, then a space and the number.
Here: A 1.25
